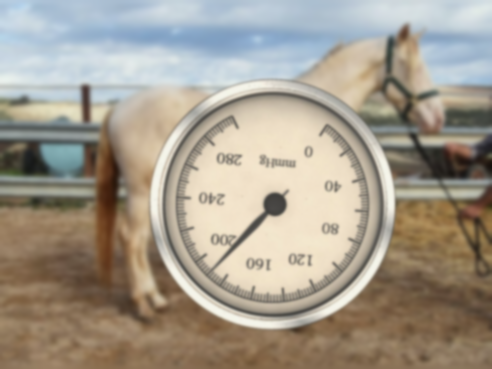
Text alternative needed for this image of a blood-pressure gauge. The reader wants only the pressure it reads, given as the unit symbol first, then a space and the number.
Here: mmHg 190
